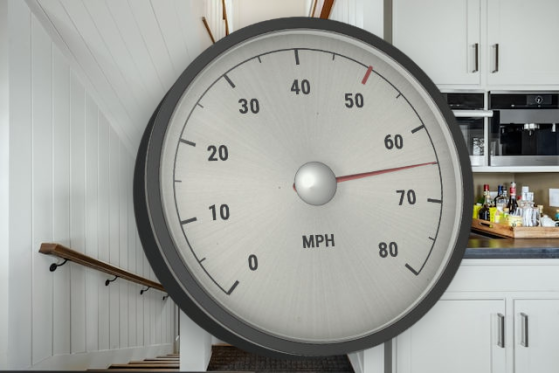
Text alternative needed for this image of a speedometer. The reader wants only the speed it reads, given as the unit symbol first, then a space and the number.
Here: mph 65
